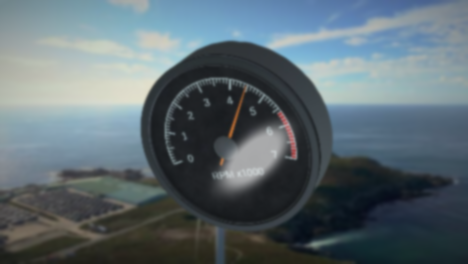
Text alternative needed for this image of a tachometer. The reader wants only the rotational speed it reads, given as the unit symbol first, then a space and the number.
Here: rpm 4500
